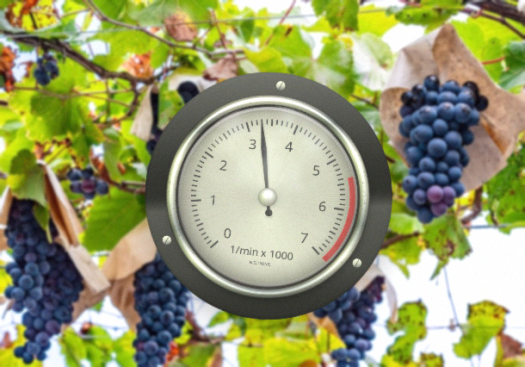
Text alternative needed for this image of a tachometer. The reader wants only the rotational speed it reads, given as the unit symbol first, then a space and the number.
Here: rpm 3300
